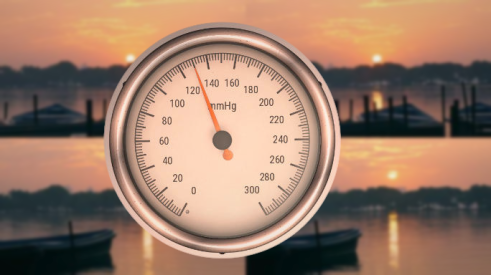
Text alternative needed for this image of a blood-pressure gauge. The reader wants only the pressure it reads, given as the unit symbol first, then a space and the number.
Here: mmHg 130
